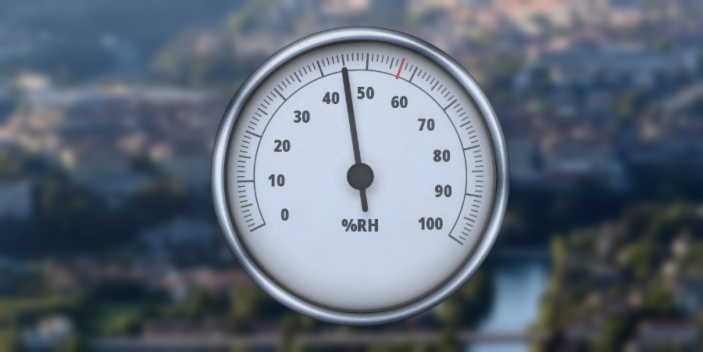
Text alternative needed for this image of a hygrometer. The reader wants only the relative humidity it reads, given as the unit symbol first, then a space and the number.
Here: % 45
